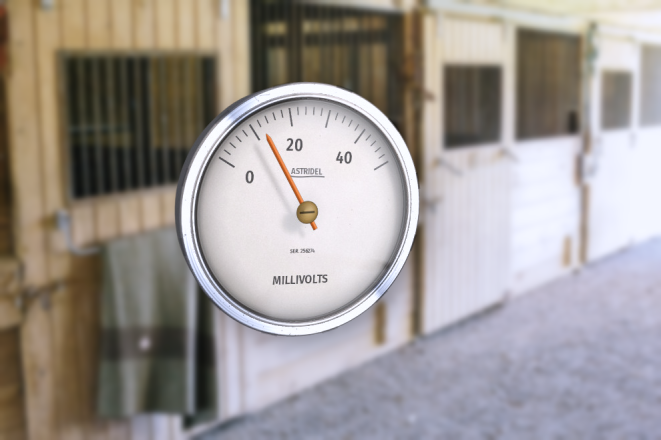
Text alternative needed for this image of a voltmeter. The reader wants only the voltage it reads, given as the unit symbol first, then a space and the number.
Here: mV 12
